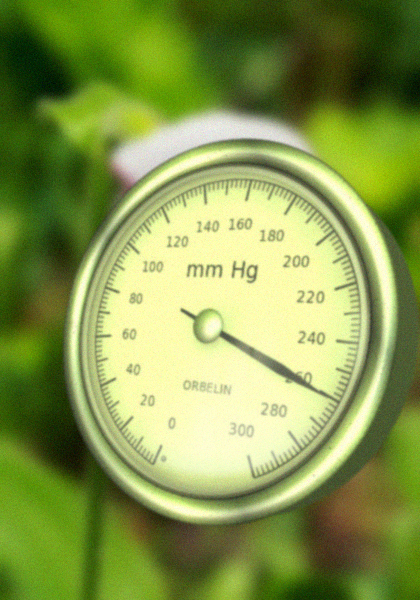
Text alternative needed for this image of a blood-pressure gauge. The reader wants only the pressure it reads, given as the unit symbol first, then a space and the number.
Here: mmHg 260
